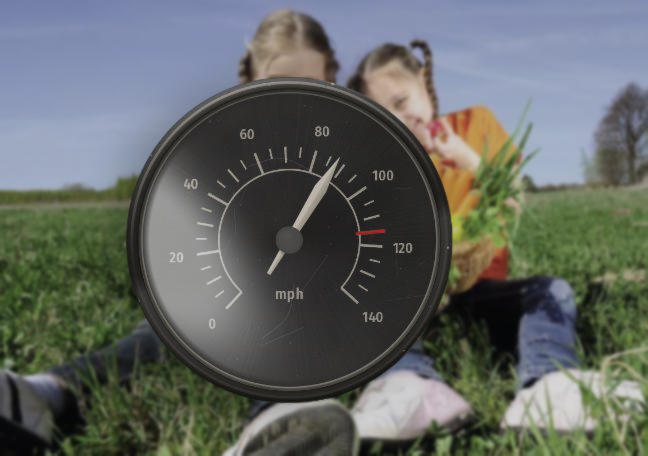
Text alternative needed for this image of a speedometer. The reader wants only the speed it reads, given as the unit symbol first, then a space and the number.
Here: mph 87.5
